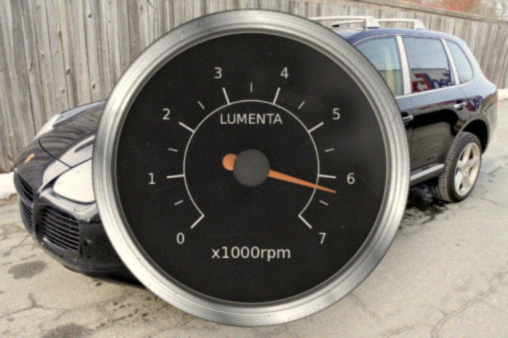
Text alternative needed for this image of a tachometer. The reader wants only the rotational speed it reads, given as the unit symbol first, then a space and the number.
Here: rpm 6250
